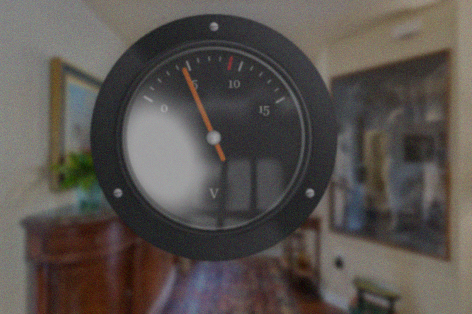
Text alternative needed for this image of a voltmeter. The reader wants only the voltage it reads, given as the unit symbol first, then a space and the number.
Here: V 4.5
